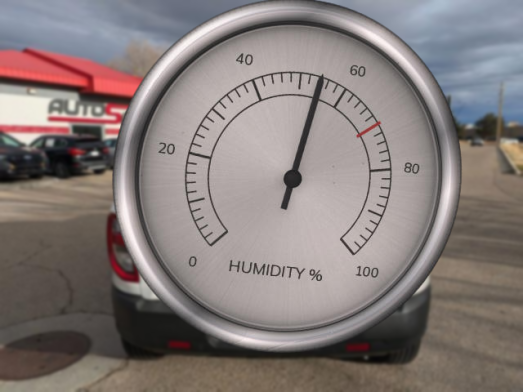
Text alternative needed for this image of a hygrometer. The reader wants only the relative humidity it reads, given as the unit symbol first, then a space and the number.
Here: % 54
